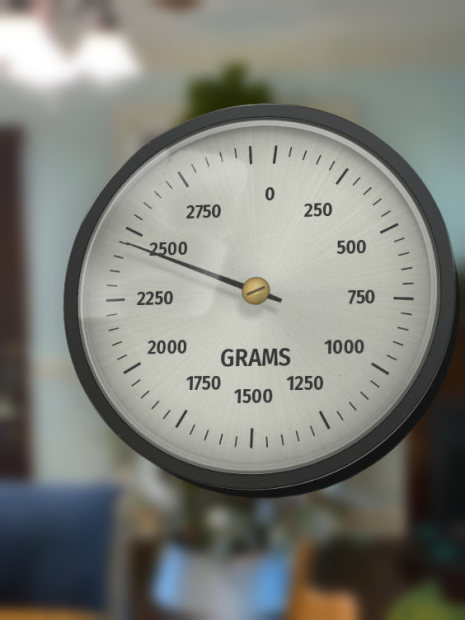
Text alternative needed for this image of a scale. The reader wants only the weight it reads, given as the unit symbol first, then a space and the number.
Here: g 2450
